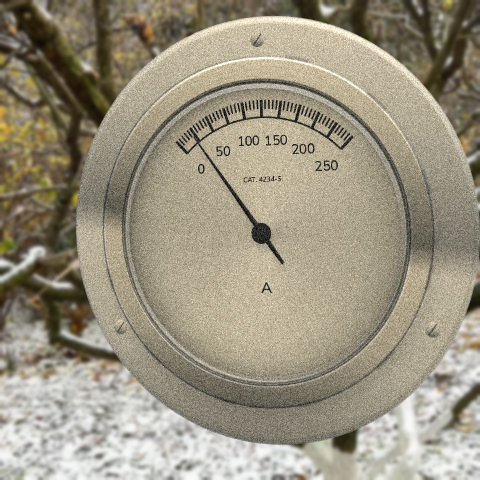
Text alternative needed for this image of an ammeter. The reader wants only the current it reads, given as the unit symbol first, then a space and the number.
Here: A 25
